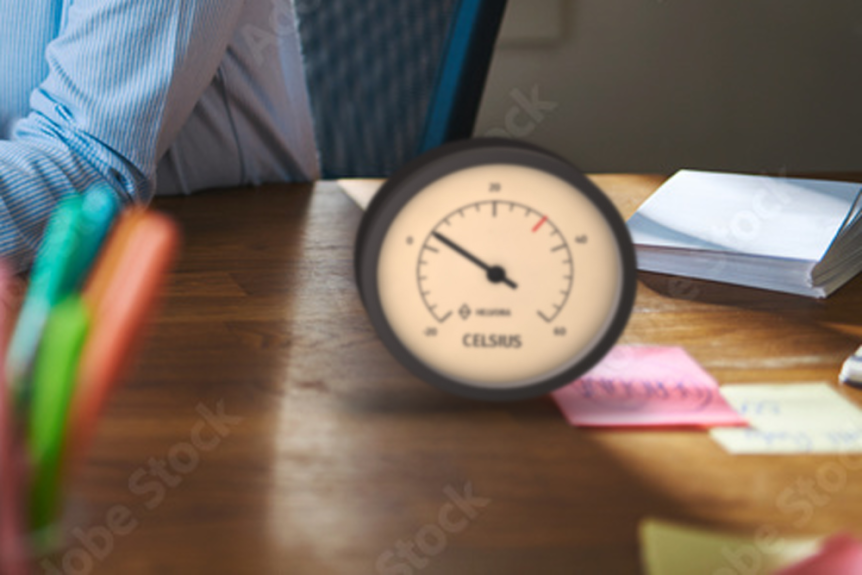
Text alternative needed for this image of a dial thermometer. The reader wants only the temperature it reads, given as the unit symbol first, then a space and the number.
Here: °C 4
